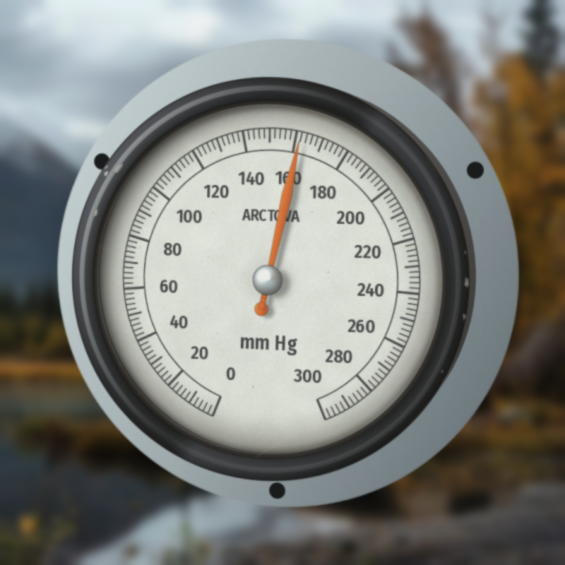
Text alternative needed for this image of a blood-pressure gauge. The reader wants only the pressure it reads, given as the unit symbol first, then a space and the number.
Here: mmHg 162
